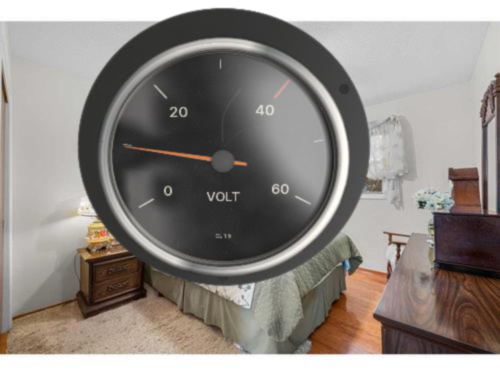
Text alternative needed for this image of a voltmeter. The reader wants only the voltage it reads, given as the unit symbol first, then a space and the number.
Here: V 10
